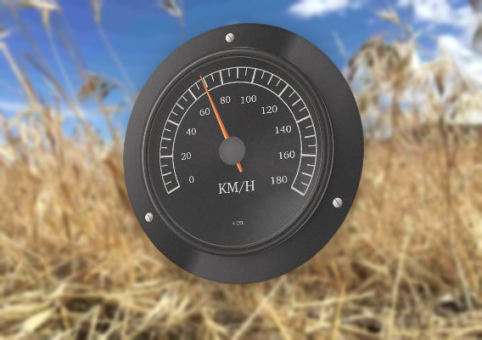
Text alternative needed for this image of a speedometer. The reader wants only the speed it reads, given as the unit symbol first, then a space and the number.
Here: km/h 70
